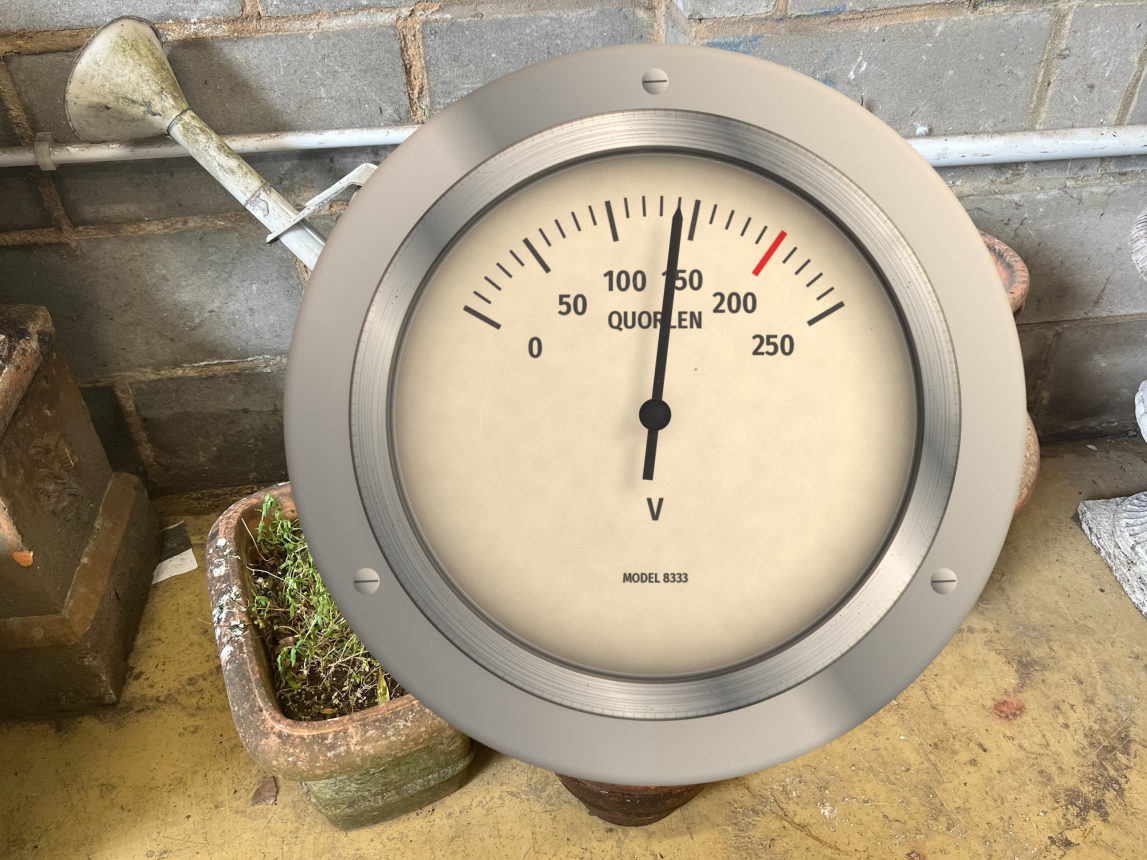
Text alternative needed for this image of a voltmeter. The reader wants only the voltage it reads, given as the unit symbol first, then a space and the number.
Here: V 140
